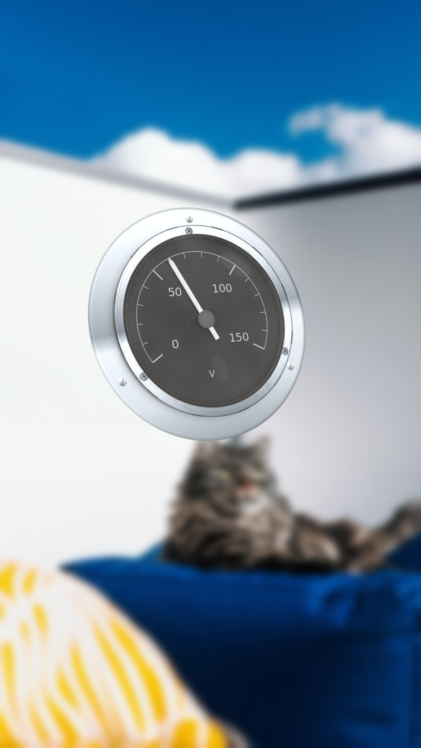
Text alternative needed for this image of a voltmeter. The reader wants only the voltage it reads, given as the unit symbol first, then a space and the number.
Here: V 60
